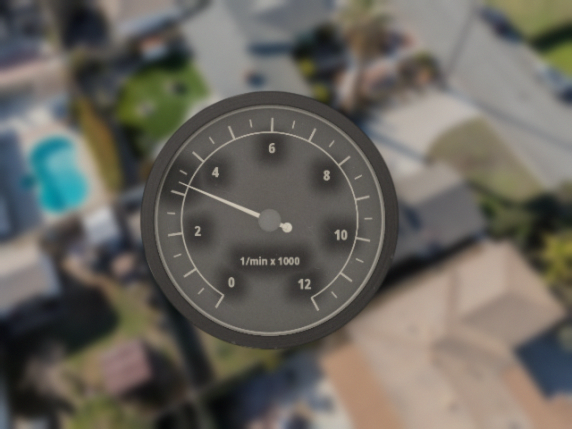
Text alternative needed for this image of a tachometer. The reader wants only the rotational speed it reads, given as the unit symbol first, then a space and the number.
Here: rpm 3250
